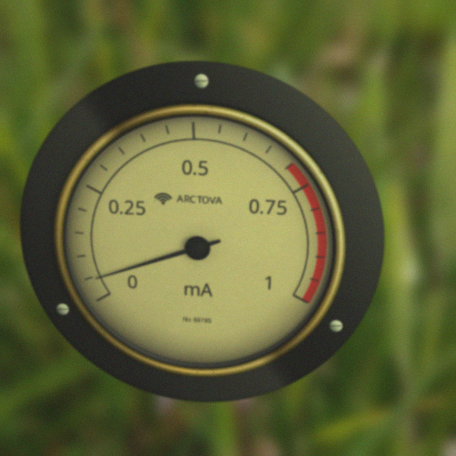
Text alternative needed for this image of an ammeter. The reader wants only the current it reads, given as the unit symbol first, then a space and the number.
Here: mA 0.05
